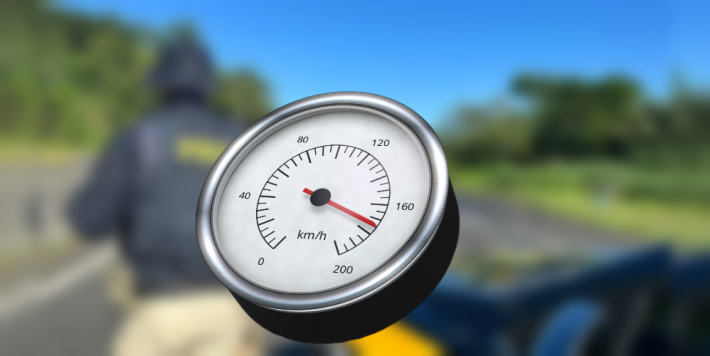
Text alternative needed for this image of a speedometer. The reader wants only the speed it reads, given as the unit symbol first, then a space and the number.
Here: km/h 175
